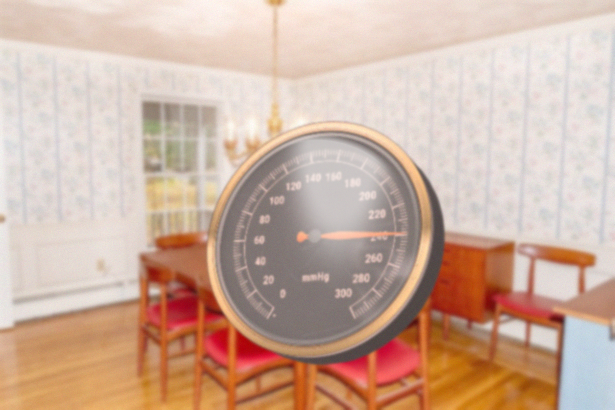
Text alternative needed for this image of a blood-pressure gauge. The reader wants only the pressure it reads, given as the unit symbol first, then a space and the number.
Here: mmHg 240
